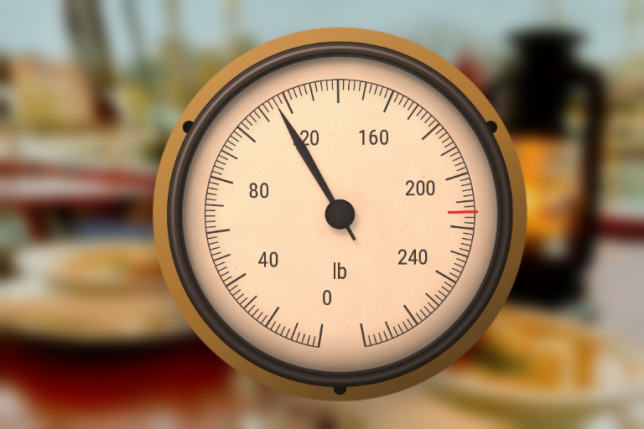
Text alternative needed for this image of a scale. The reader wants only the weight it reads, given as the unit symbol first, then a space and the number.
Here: lb 116
